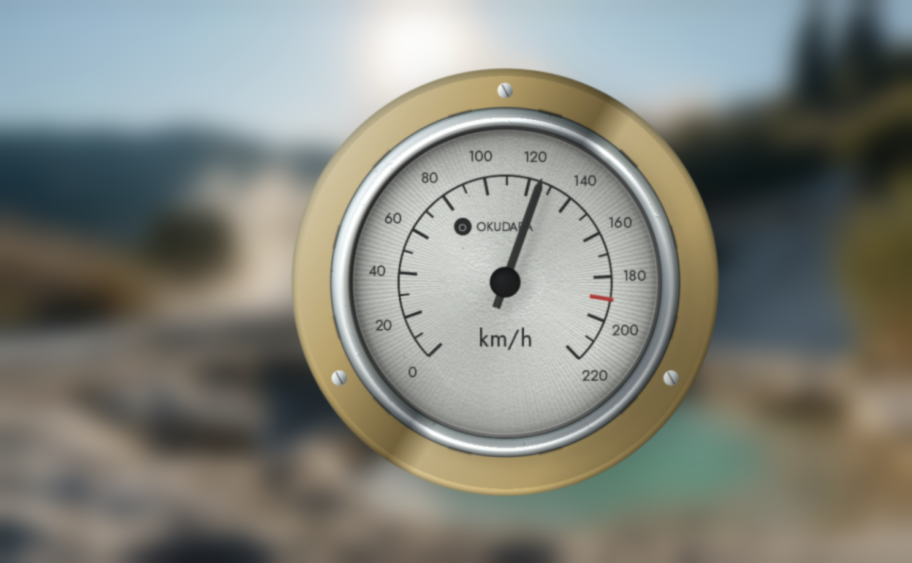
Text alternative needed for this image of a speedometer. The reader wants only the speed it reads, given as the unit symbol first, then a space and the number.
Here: km/h 125
